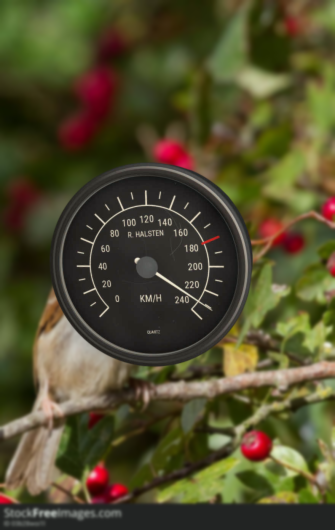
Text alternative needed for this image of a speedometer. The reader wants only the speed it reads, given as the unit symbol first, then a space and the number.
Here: km/h 230
